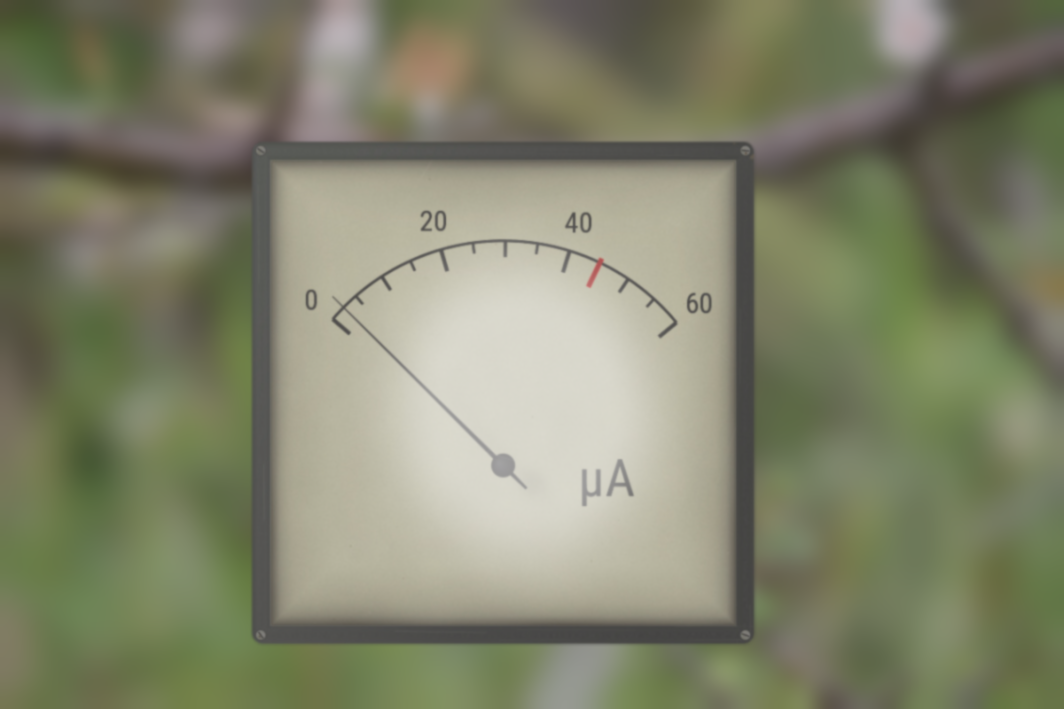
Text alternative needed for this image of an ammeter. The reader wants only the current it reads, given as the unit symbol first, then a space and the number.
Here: µA 2.5
